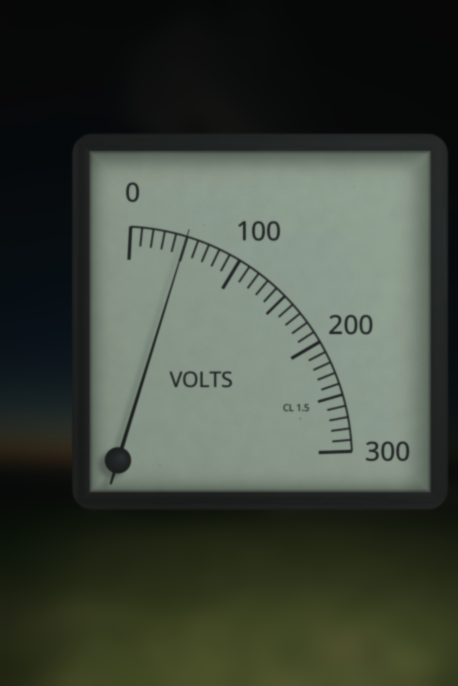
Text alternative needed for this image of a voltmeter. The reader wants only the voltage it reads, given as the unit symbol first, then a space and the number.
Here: V 50
